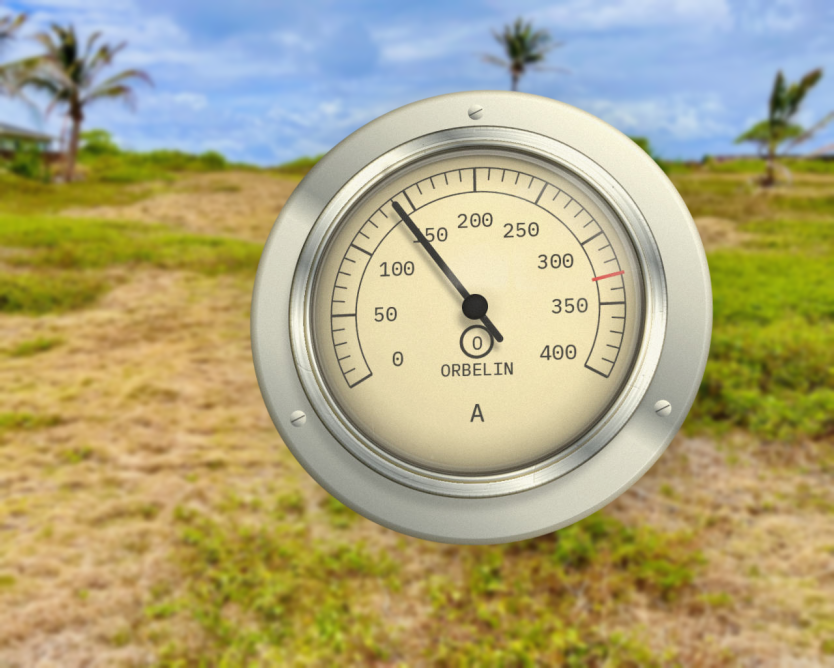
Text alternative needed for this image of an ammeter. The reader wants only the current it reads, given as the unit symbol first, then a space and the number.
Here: A 140
